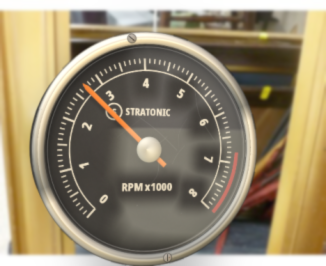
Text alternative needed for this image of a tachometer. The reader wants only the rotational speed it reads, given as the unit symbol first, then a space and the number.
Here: rpm 2700
